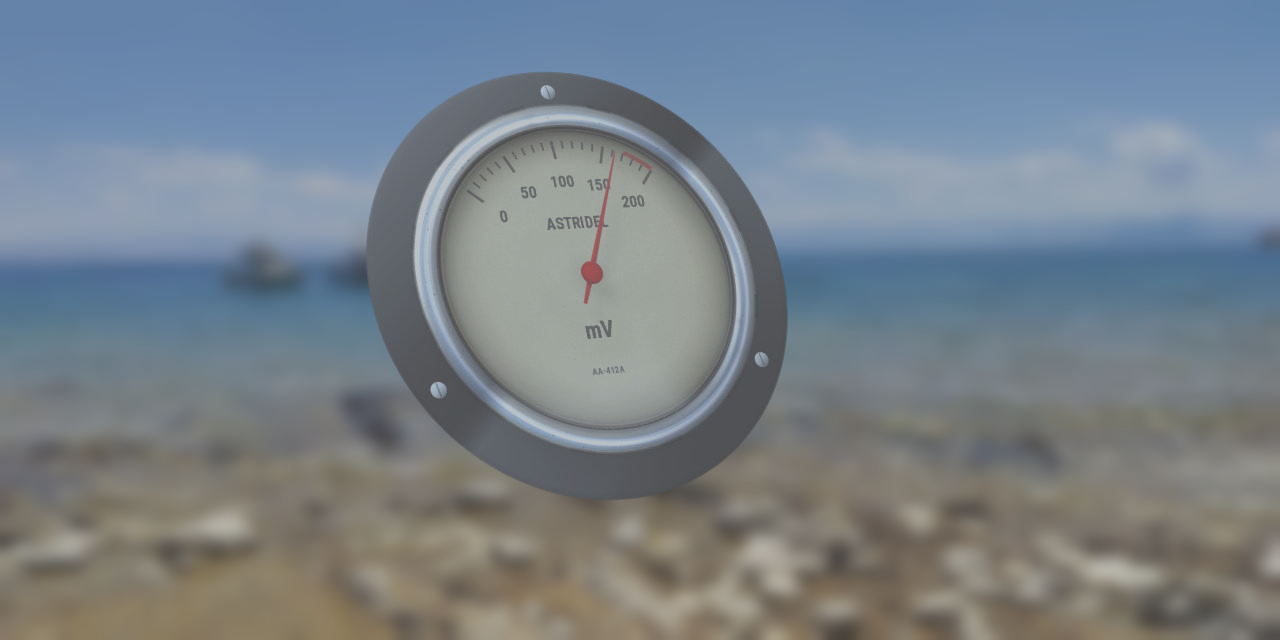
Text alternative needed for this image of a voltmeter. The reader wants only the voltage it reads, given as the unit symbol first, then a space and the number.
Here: mV 160
